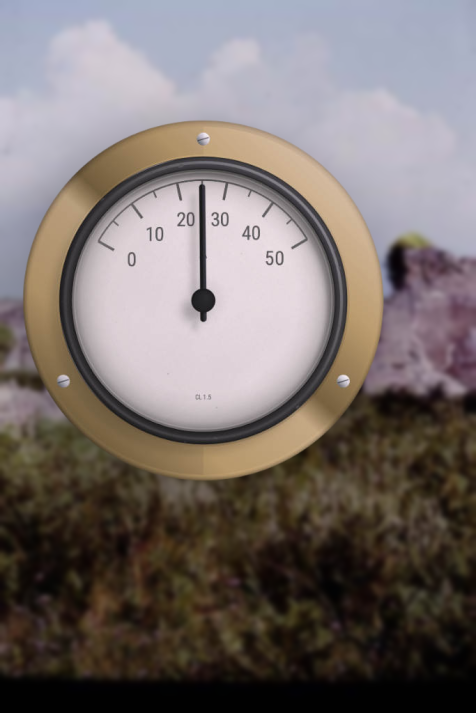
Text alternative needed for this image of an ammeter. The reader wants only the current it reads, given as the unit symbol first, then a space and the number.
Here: A 25
